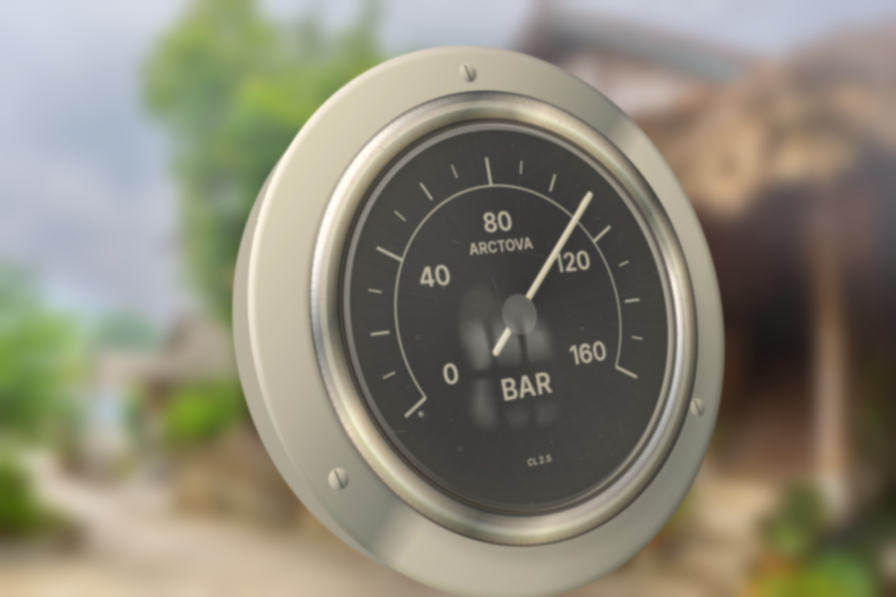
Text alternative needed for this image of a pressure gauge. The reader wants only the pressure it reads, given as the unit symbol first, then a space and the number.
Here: bar 110
